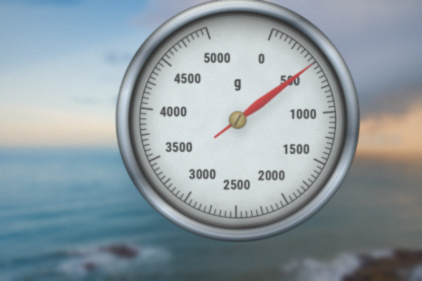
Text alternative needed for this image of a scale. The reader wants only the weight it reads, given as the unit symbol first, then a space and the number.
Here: g 500
